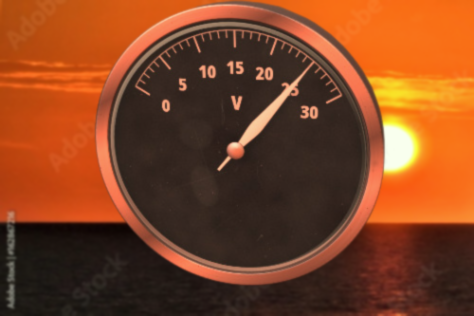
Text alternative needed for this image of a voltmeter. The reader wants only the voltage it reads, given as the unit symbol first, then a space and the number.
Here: V 25
